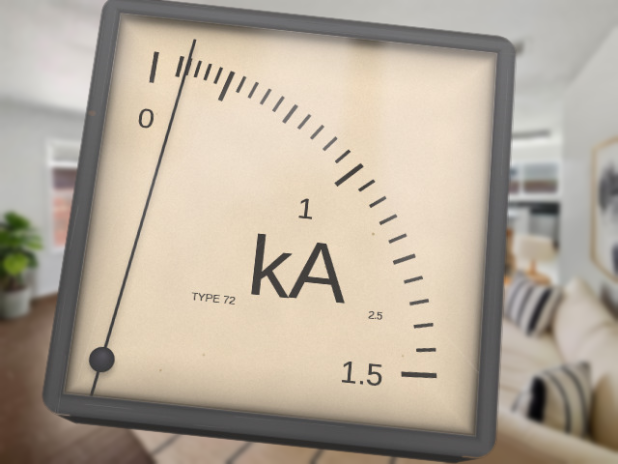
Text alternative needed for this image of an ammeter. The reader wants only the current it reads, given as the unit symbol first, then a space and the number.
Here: kA 0.3
